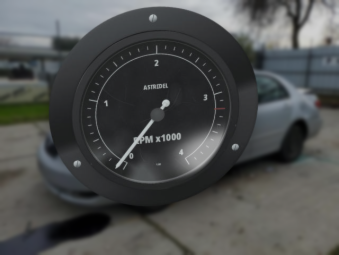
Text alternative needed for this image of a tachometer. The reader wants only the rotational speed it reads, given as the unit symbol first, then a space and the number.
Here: rpm 100
